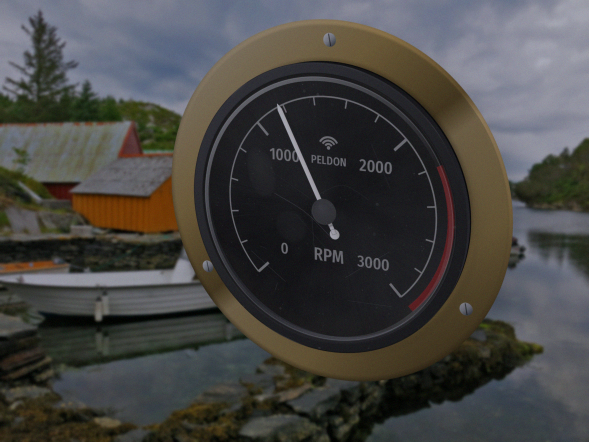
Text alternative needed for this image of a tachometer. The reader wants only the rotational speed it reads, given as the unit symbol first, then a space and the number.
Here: rpm 1200
